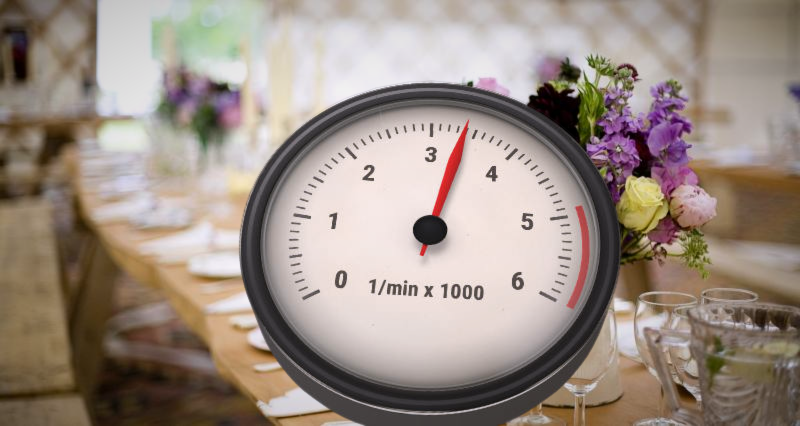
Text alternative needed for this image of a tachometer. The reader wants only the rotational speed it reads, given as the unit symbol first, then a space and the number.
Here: rpm 3400
